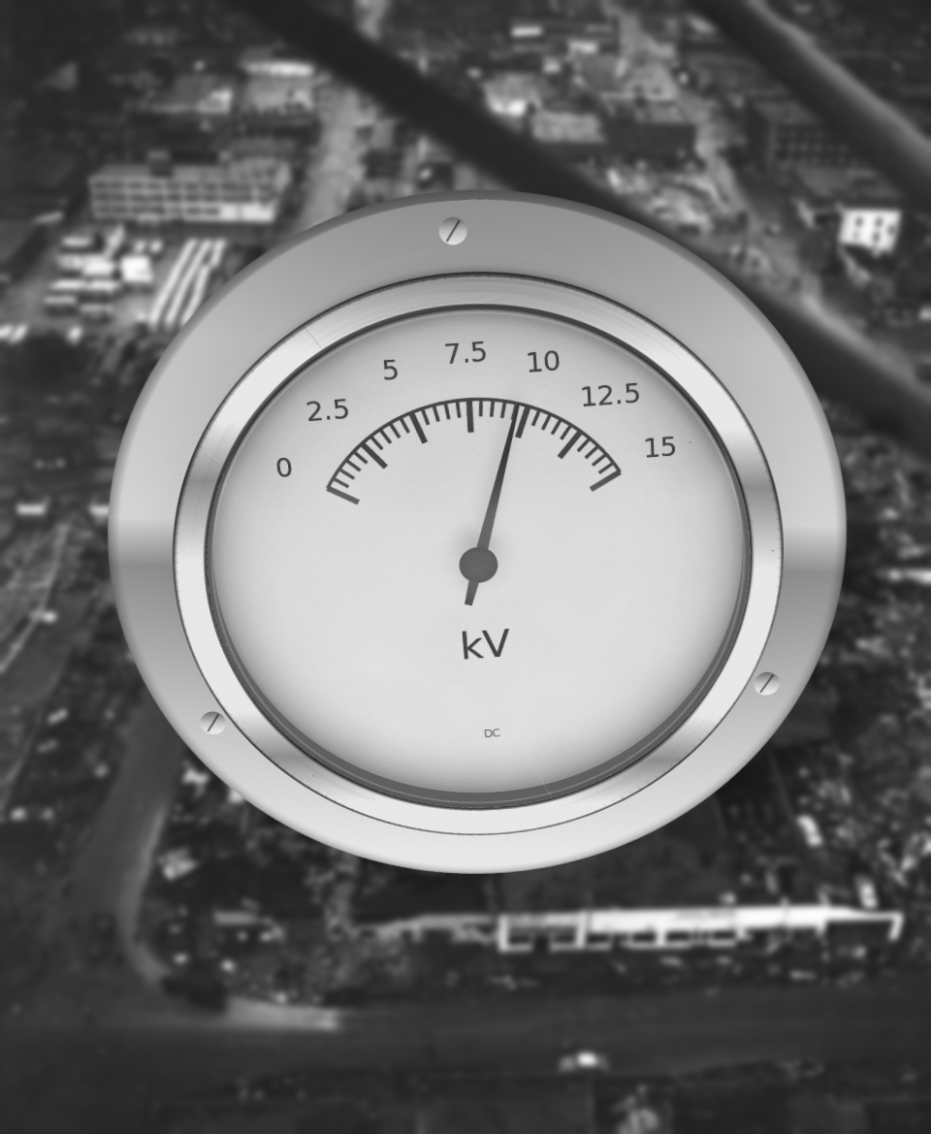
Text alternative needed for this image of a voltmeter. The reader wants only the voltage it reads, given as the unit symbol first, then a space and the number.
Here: kV 9.5
